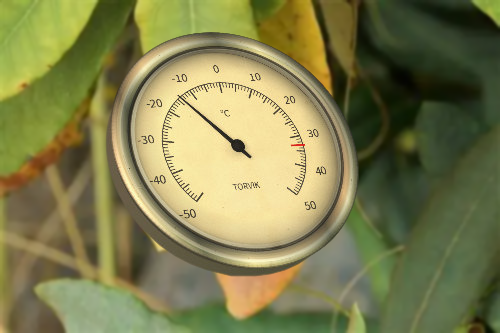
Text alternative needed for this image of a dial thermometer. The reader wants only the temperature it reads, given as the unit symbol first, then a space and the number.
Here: °C -15
